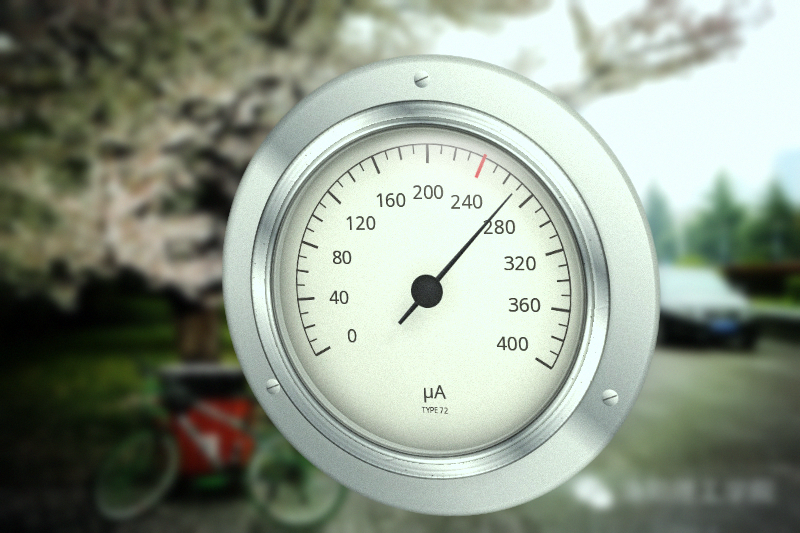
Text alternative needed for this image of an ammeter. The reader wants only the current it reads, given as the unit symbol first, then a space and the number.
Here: µA 270
